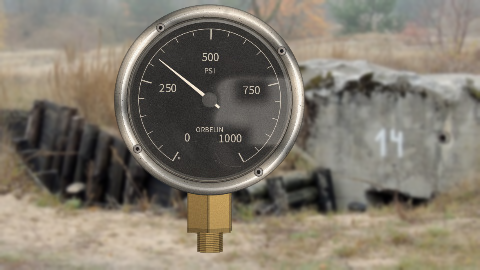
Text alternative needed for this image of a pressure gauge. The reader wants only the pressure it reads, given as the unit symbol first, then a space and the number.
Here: psi 325
